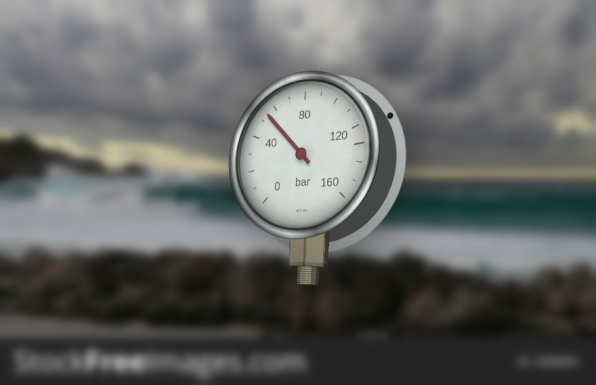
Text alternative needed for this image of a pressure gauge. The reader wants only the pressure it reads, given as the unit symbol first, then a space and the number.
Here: bar 55
